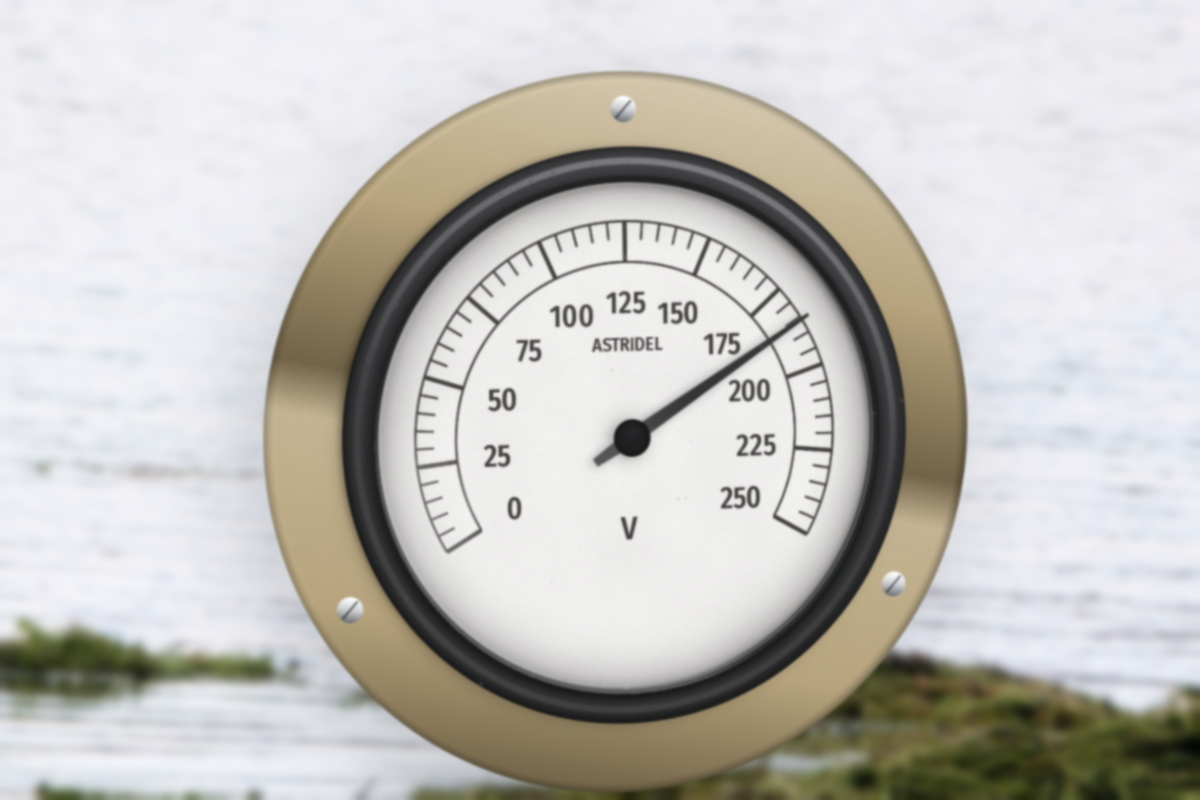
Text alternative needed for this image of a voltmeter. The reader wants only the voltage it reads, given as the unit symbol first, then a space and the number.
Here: V 185
